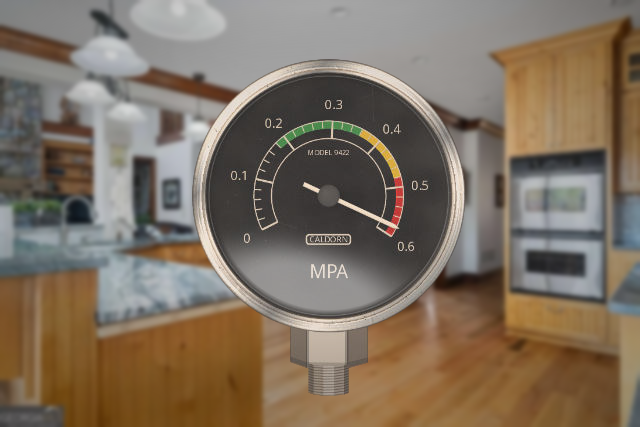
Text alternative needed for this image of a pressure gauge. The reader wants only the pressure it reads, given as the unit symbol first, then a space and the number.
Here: MPa 0.58
